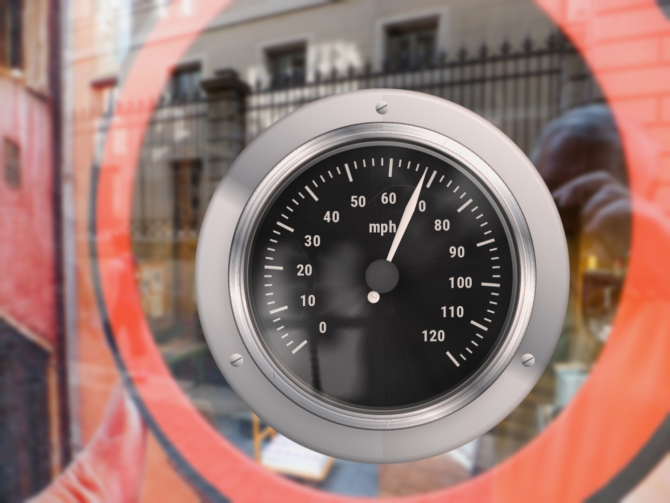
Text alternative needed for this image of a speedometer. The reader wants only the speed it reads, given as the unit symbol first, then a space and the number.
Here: mph 68
